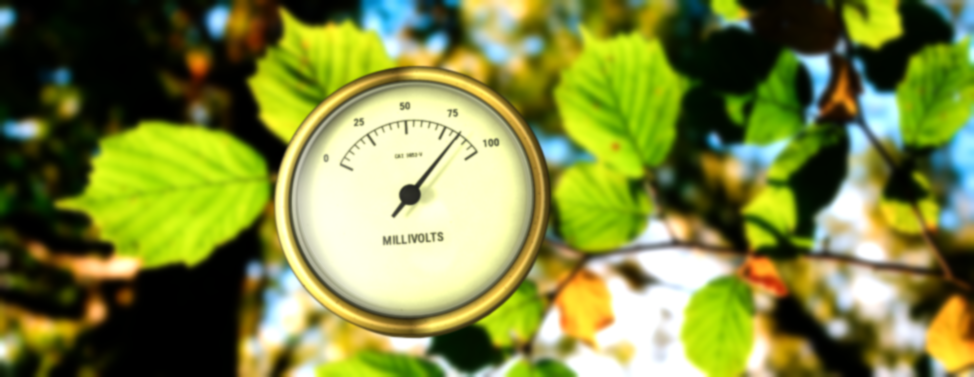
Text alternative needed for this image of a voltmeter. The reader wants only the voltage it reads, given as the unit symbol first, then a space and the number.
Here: mV 85
